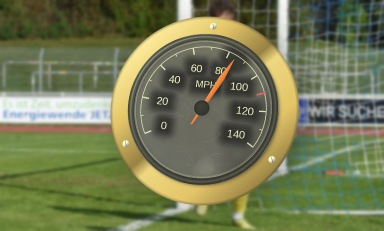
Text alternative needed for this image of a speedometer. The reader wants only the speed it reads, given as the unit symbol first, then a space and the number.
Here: mph 85
